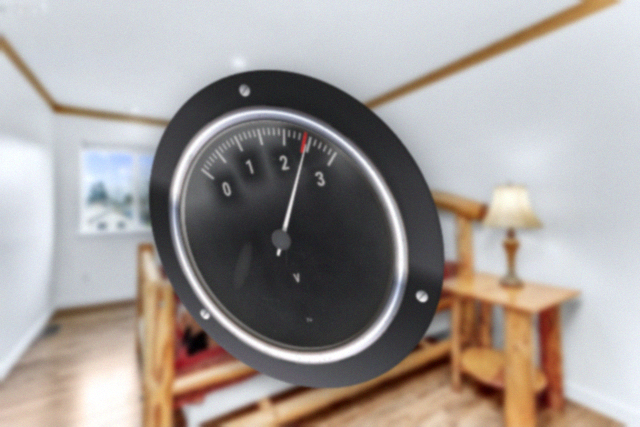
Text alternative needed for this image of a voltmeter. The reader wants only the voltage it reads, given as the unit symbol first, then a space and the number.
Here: V 2.5
